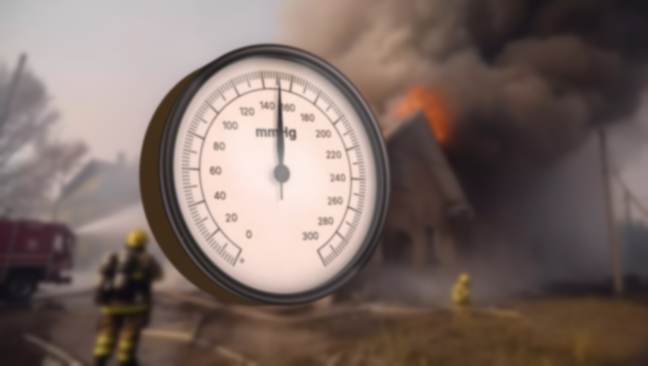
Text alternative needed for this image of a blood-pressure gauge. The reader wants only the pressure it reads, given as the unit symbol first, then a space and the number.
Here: mmHg 150
